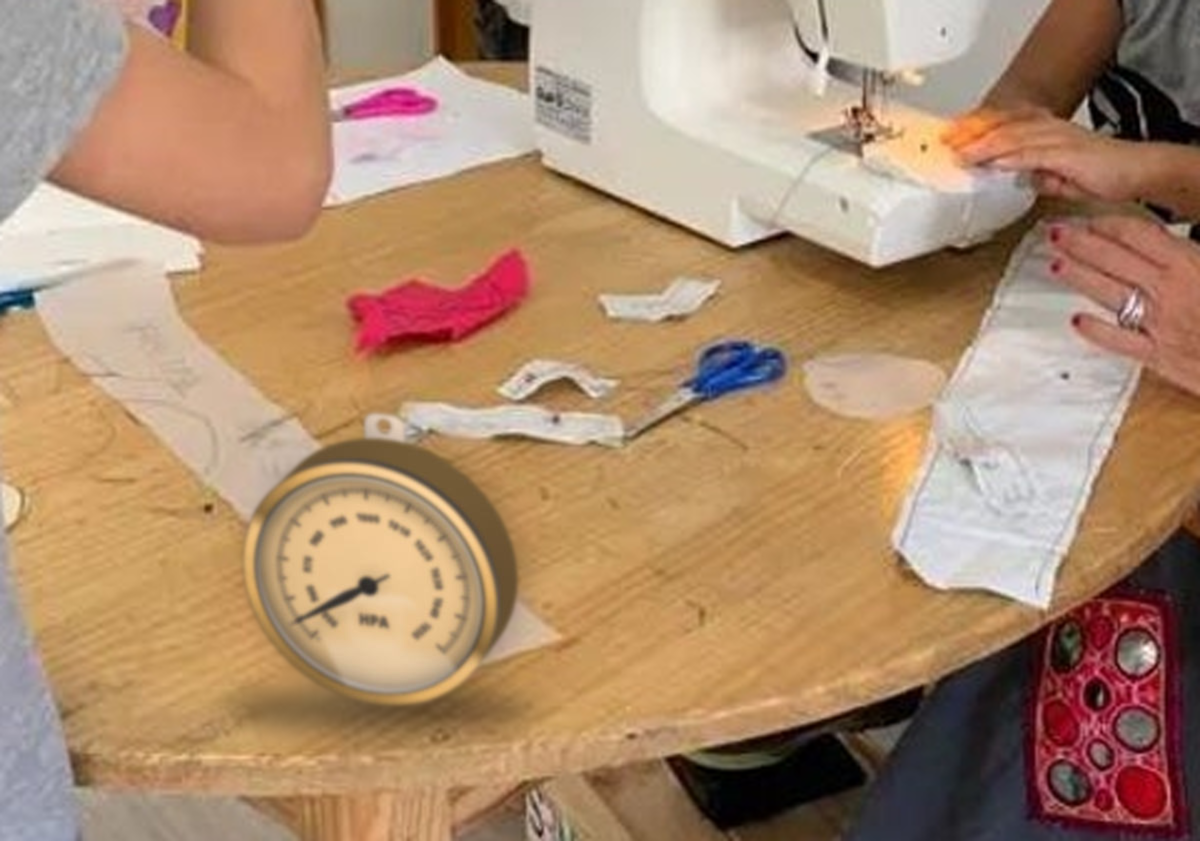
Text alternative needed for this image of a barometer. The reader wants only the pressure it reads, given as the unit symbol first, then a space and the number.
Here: hPa 955
